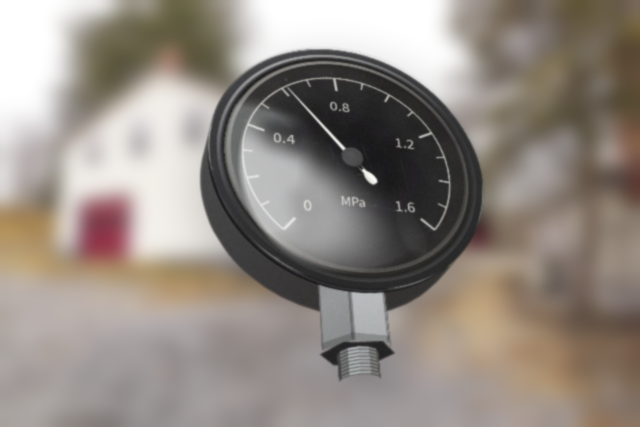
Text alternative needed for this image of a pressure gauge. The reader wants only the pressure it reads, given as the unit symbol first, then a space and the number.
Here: MPa 0.6
